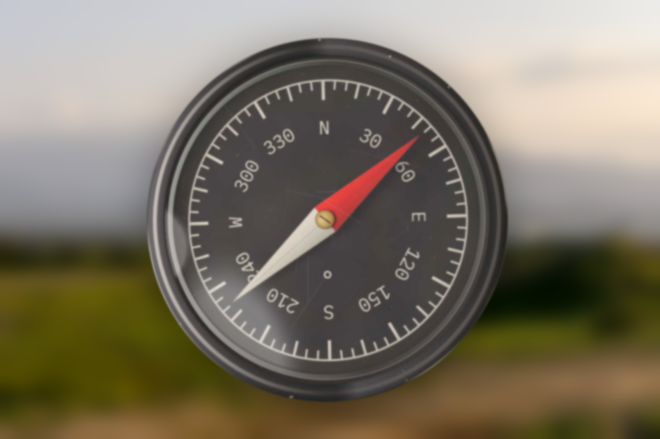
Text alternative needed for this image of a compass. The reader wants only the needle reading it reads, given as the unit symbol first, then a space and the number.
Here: ° 50
